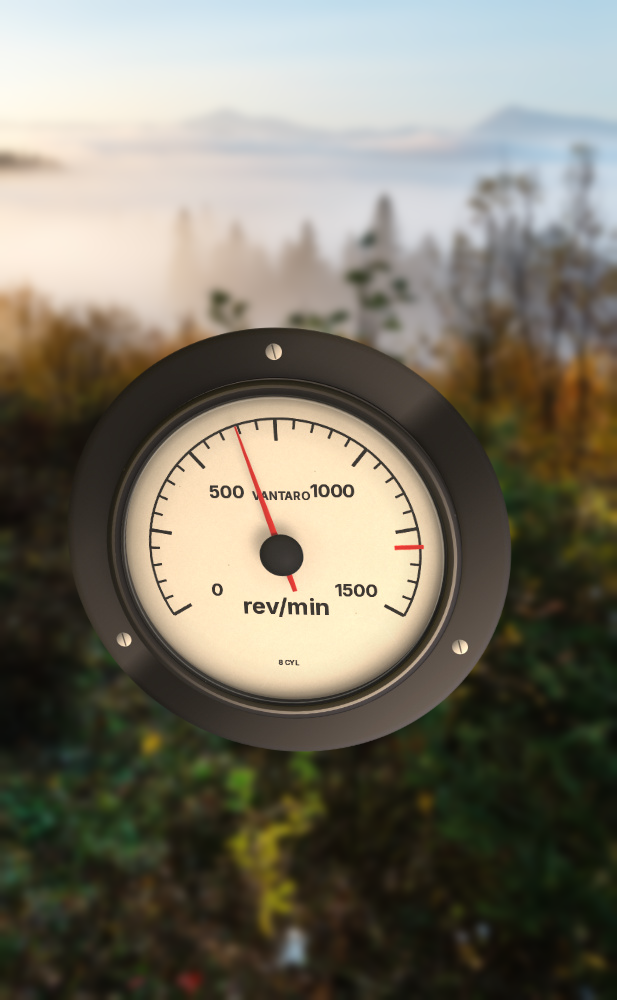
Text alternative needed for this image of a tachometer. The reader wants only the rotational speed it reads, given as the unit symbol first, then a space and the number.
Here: rpm 650
